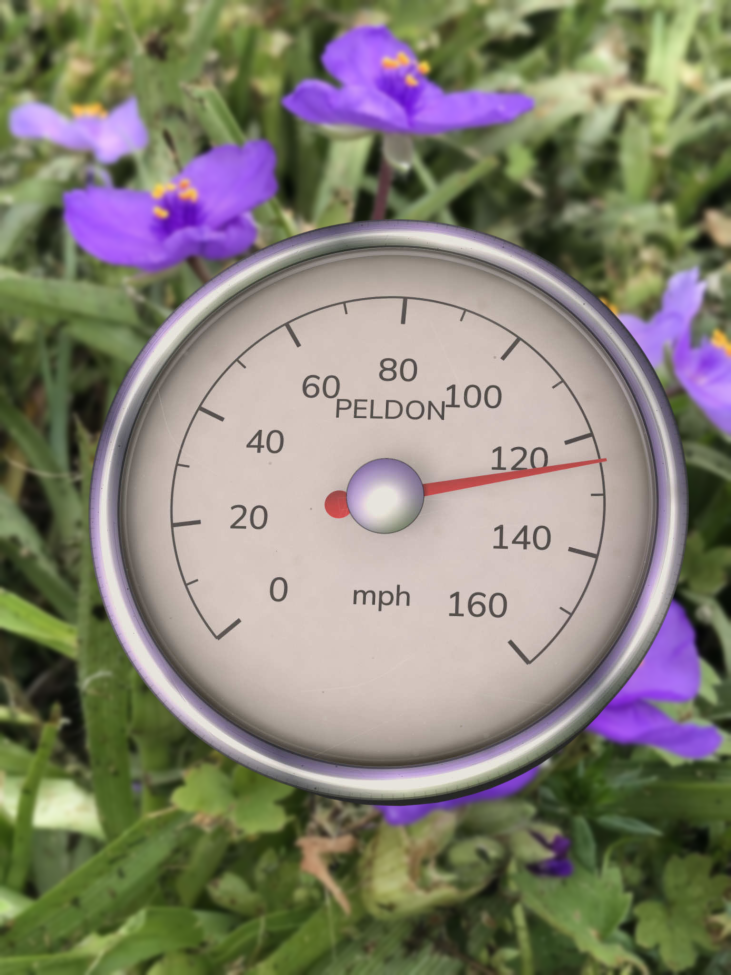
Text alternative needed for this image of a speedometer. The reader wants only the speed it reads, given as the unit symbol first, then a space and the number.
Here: mph 125
